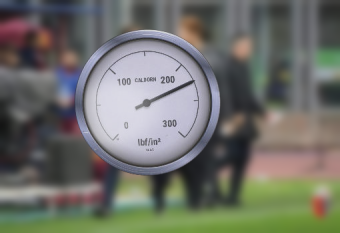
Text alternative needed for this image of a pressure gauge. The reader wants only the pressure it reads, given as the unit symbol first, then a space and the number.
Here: psi 225
